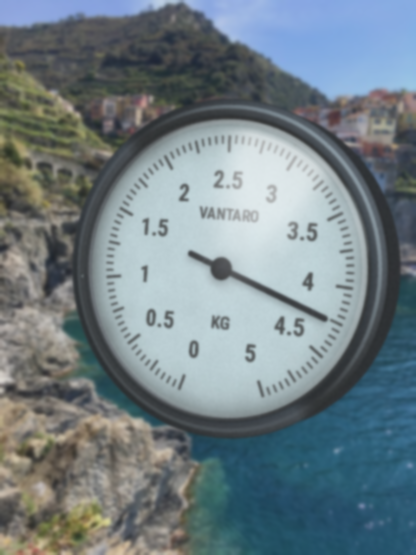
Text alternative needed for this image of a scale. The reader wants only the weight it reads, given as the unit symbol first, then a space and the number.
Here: kg 4.25
